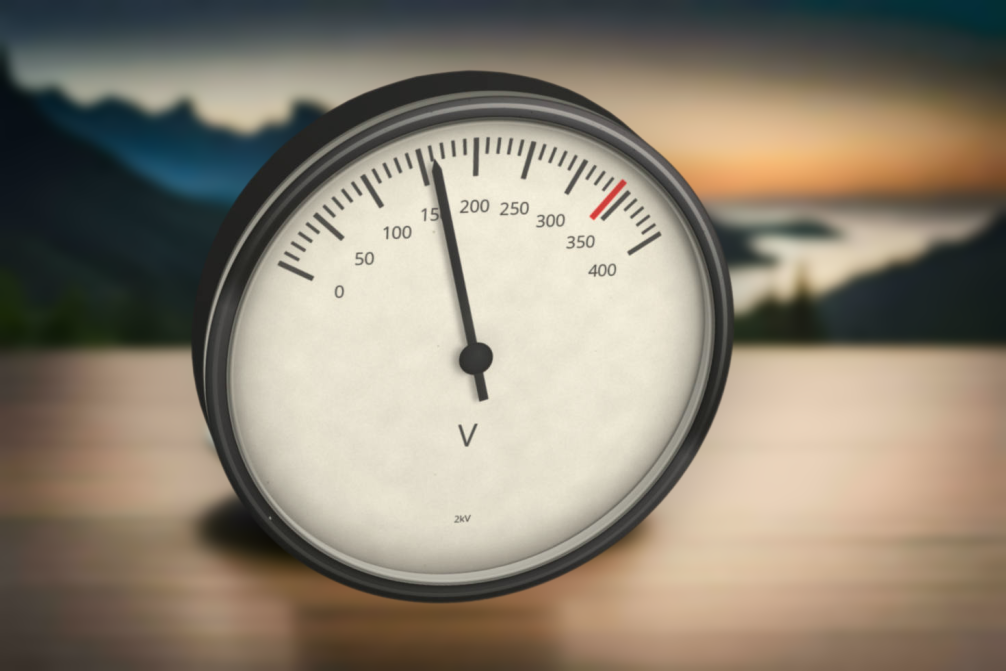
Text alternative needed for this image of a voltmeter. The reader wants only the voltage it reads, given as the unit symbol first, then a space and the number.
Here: V 160
